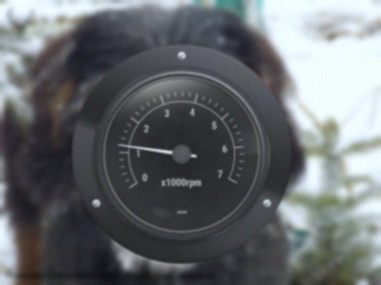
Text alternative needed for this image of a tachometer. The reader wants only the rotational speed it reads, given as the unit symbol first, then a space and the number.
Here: rpm 1200
